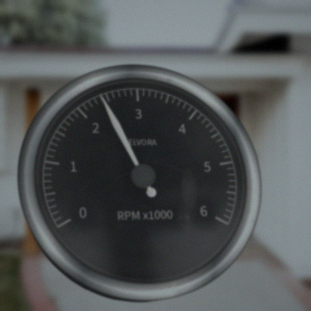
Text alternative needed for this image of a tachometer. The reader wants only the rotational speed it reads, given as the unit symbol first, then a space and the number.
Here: rpm 2400
